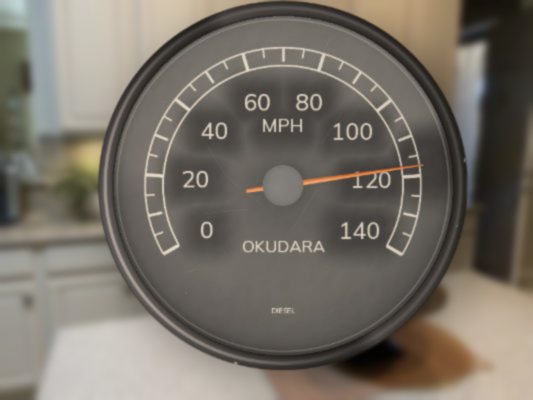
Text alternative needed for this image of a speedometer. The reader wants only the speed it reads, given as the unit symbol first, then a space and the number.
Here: mph 117.5
